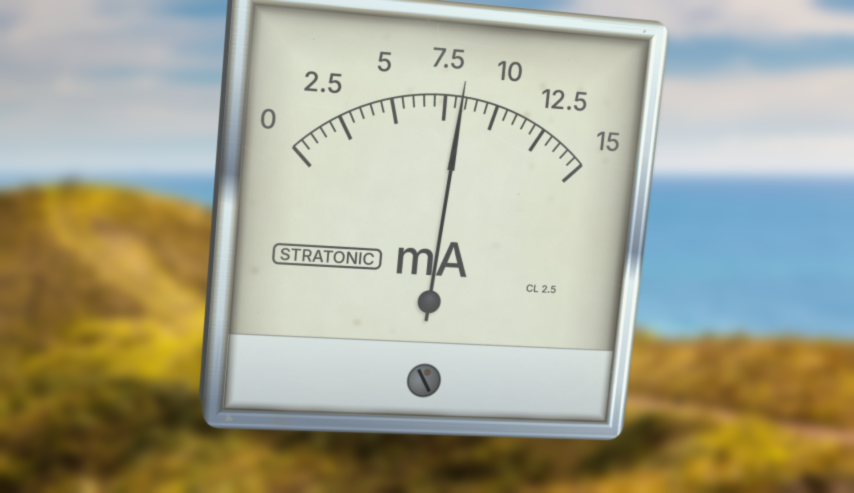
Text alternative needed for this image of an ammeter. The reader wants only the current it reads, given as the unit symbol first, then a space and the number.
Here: mA 8.25
